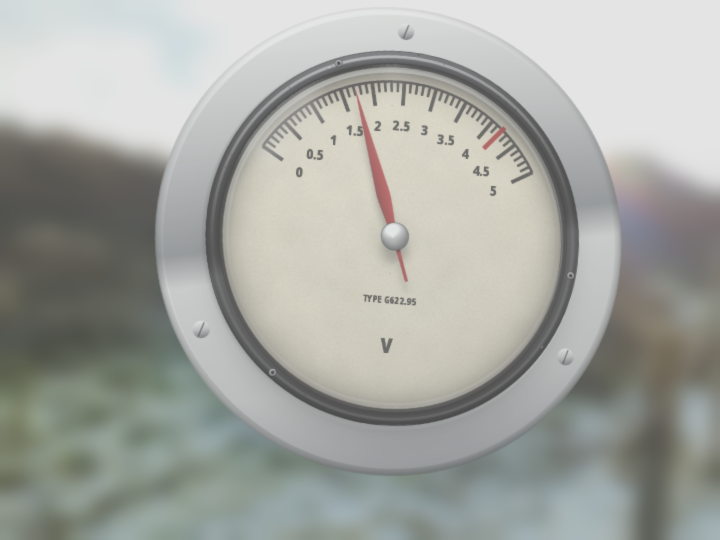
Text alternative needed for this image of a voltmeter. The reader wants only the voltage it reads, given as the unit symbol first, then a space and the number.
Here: V 1.7
